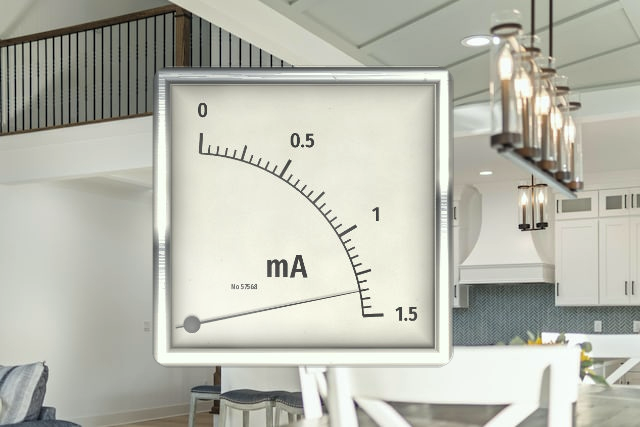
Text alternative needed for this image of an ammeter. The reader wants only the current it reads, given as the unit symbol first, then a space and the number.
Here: mA 1.35
